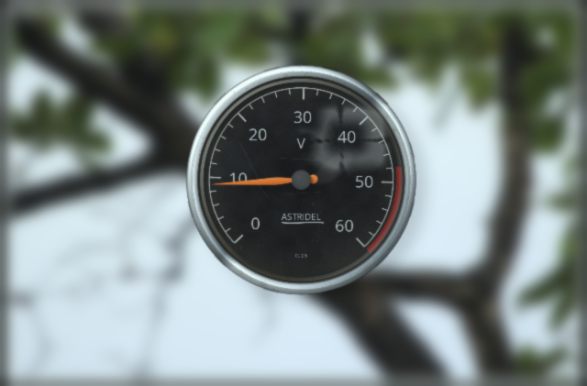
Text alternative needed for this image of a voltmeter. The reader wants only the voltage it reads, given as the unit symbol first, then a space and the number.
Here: V 9
